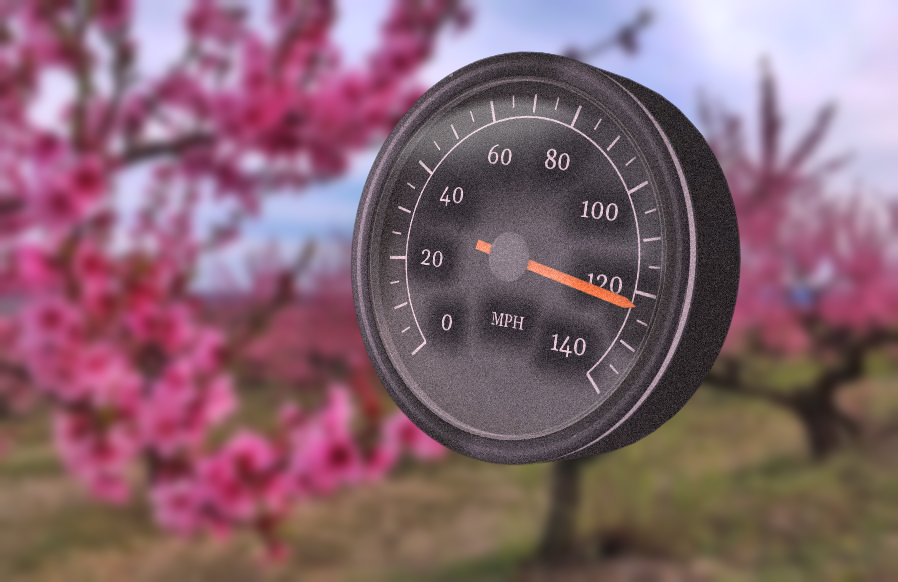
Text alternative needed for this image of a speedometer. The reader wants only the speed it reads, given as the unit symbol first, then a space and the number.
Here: mph 122.5
